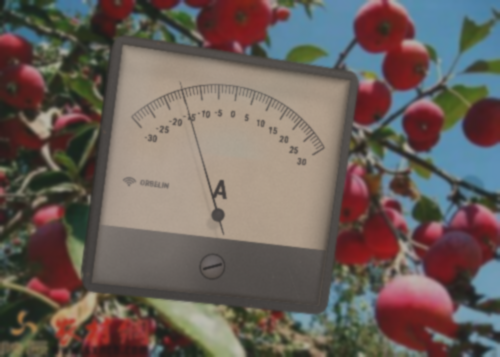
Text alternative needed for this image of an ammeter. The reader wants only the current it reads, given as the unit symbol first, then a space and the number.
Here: A -15
